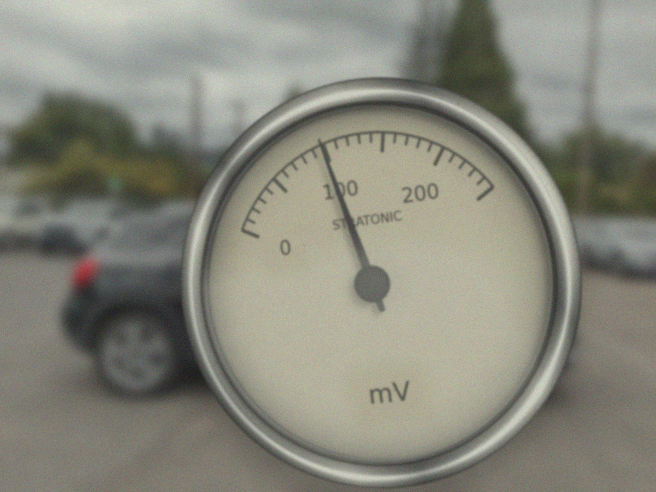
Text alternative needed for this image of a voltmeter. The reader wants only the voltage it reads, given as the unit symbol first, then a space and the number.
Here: mV 100
